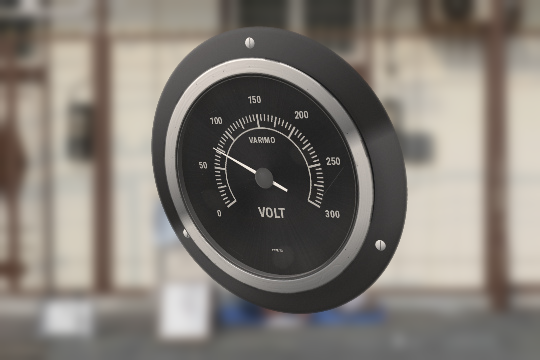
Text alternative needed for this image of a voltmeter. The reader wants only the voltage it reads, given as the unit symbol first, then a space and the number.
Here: V 75
